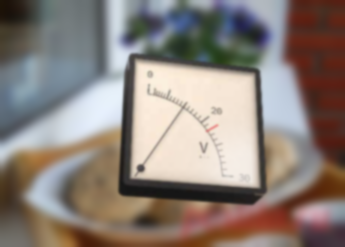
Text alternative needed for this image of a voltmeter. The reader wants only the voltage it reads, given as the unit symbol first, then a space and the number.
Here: V 15
